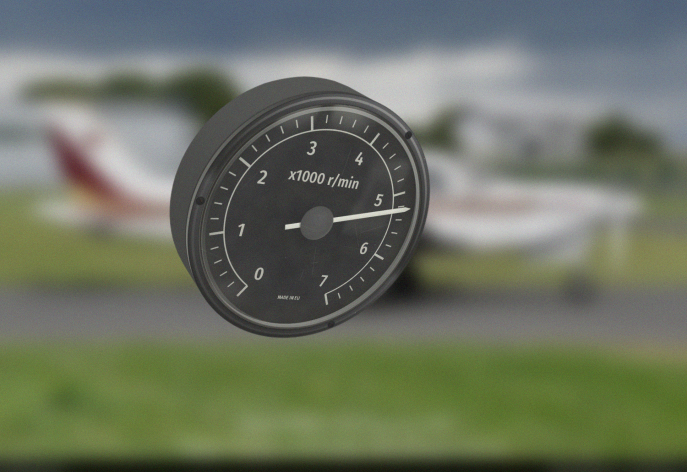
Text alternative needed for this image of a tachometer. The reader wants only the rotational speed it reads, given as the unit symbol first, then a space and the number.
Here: rpm 5200
